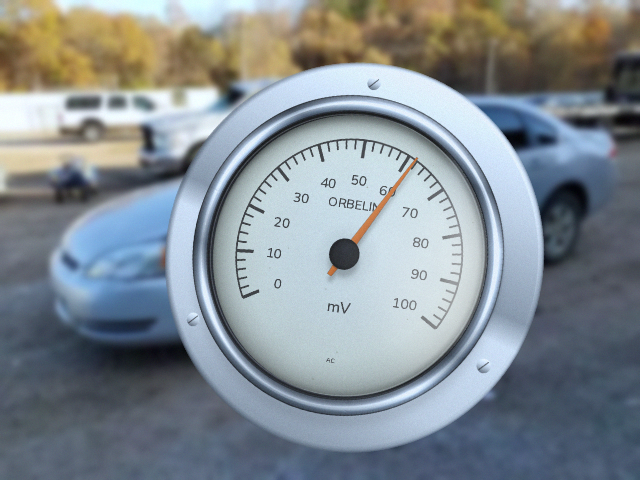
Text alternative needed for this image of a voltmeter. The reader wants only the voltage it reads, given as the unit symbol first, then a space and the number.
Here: mV 62
